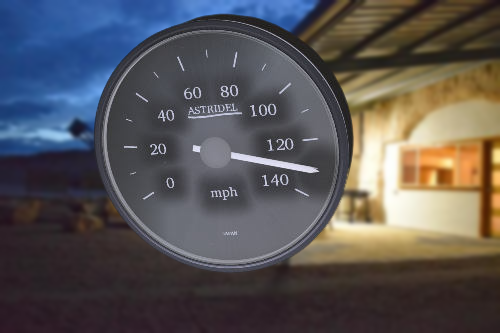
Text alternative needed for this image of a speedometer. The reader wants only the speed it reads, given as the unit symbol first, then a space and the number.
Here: mph 130
